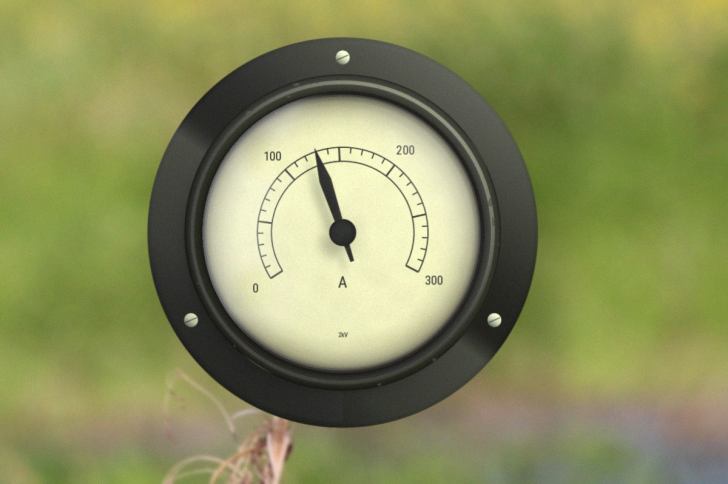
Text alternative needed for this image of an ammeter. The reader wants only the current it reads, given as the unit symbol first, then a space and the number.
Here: A 130
